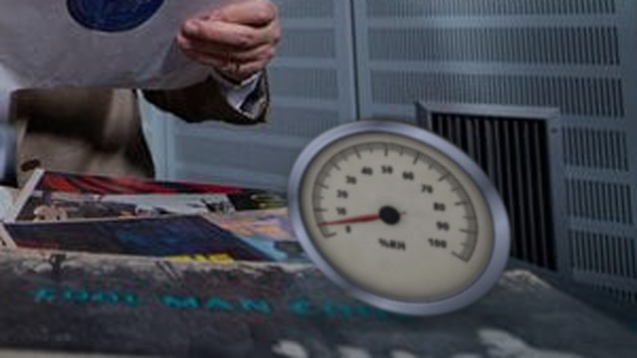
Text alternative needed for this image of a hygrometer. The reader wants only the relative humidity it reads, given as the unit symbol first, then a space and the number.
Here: % 5
